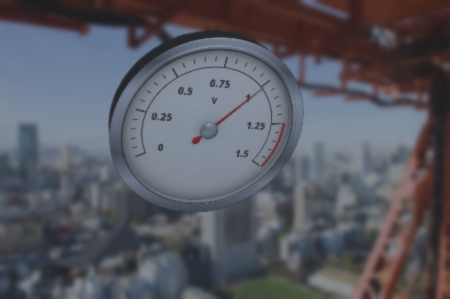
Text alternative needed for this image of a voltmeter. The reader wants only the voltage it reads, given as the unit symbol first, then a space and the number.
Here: V 1
